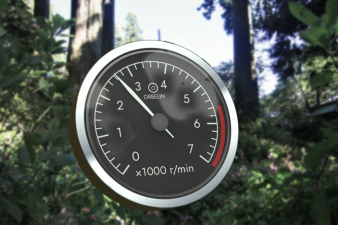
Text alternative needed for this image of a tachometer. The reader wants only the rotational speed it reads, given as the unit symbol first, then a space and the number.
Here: rpm 2600
